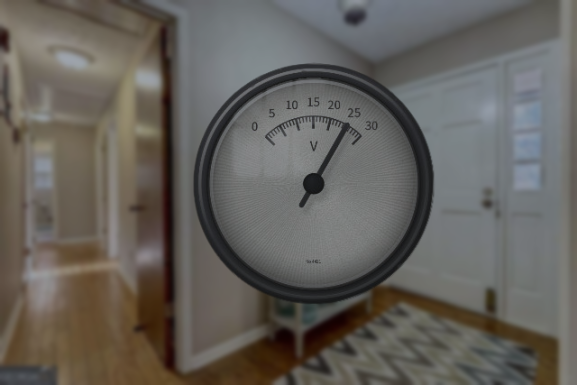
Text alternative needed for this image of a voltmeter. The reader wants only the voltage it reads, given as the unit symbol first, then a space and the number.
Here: V 25
